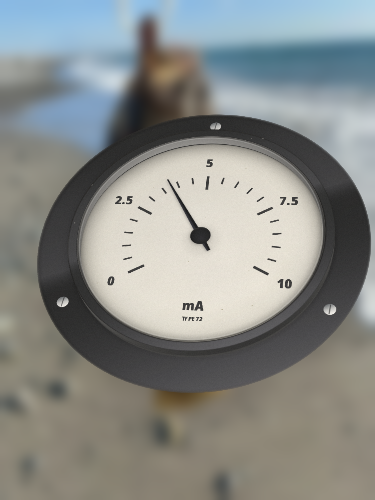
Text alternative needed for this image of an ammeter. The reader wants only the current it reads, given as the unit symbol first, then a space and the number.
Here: mA 3.75
